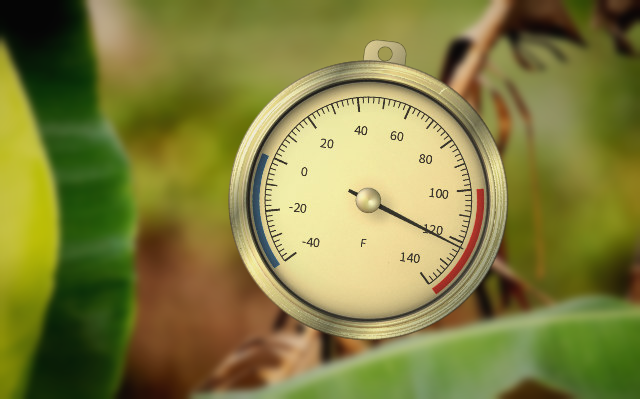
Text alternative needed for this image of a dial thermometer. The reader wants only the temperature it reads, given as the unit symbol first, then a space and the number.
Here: °F 122
